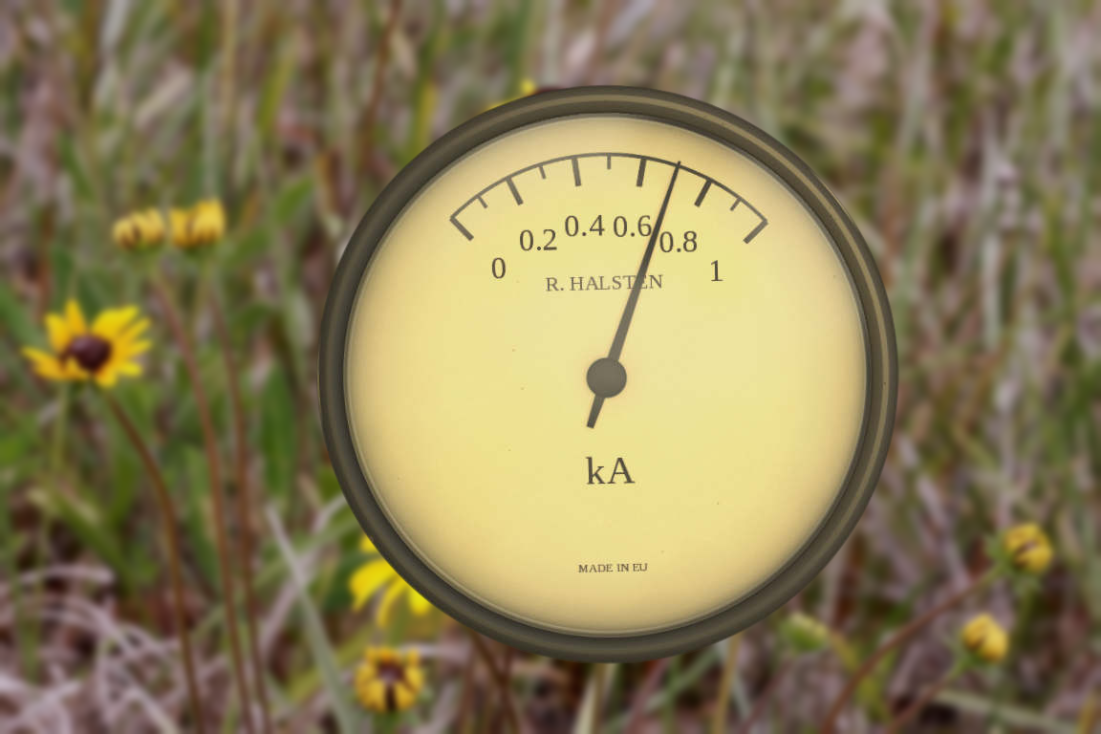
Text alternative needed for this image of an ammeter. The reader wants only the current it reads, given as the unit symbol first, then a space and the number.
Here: kA 0.7
